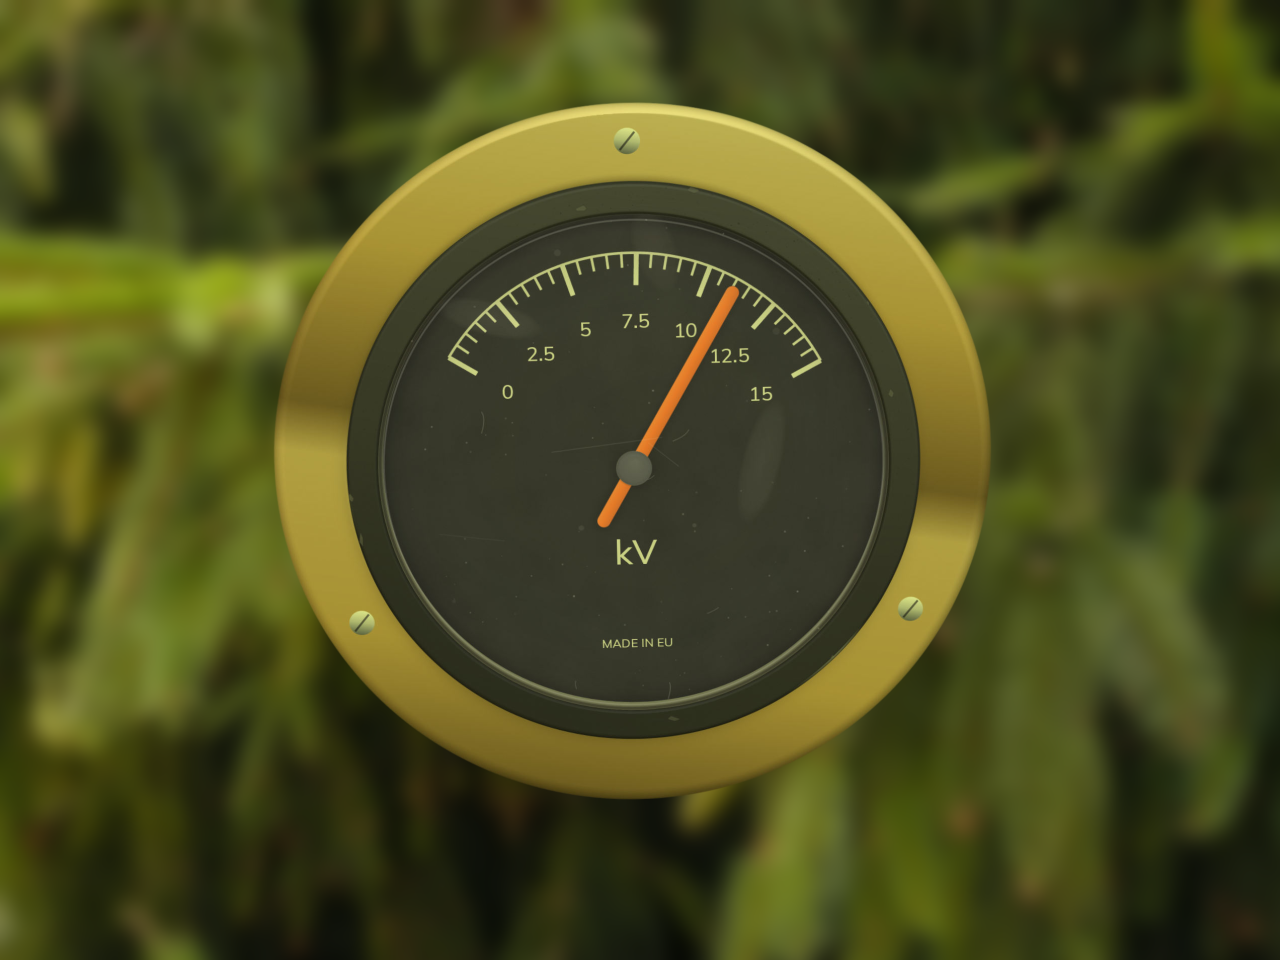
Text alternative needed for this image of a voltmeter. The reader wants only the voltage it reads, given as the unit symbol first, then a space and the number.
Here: kV 11
